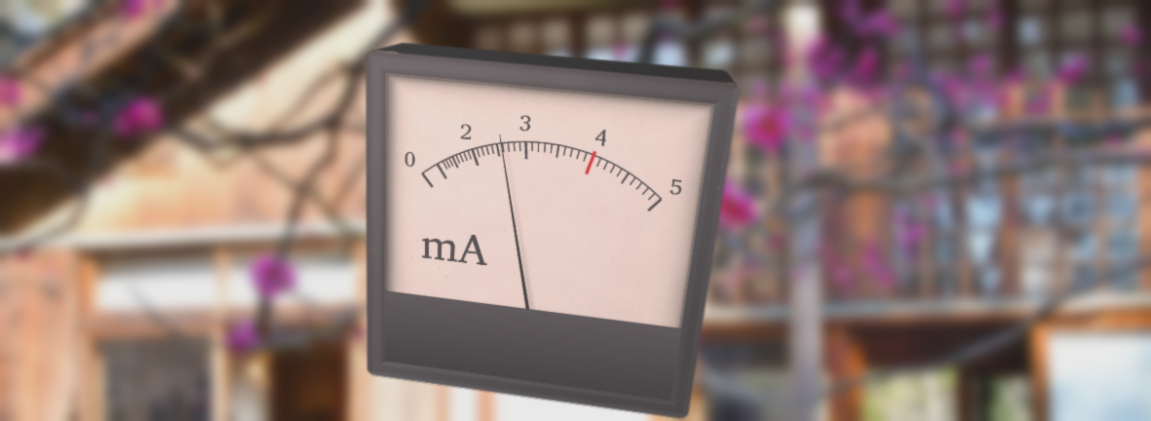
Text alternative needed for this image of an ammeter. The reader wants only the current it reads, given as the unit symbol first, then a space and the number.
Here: mA 2.6
